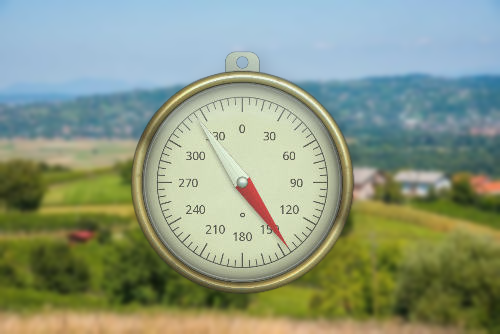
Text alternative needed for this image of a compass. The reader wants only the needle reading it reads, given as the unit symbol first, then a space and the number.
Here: ° 145
